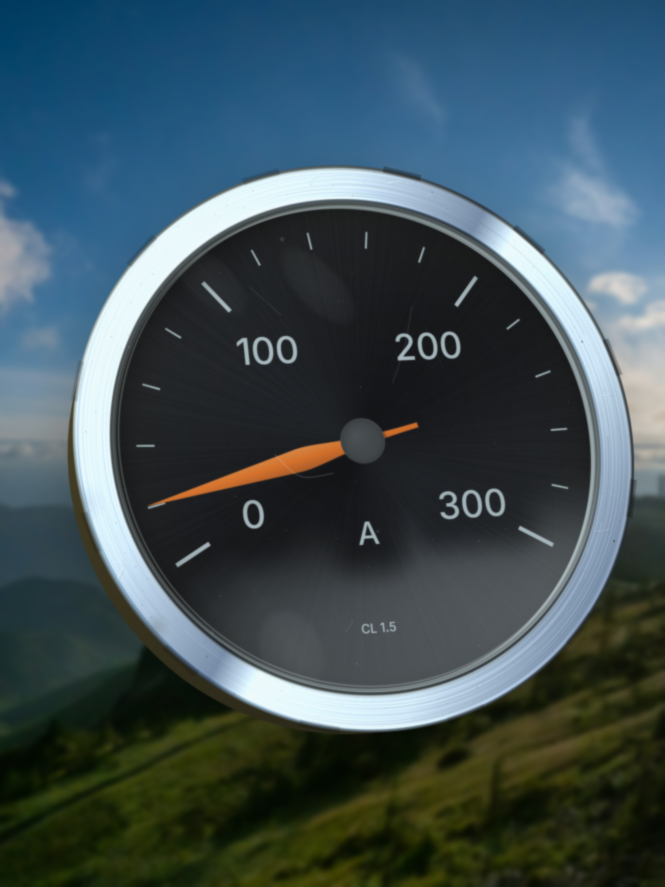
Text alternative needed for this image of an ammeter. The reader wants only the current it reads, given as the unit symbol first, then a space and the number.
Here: A 20
